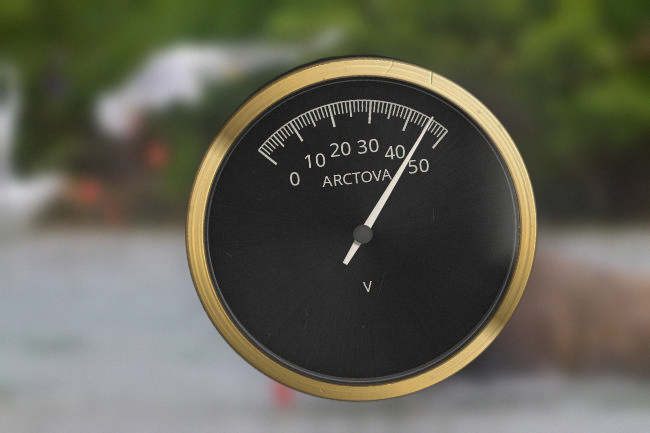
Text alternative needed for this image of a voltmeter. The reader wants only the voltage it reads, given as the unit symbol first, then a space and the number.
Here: V 45
